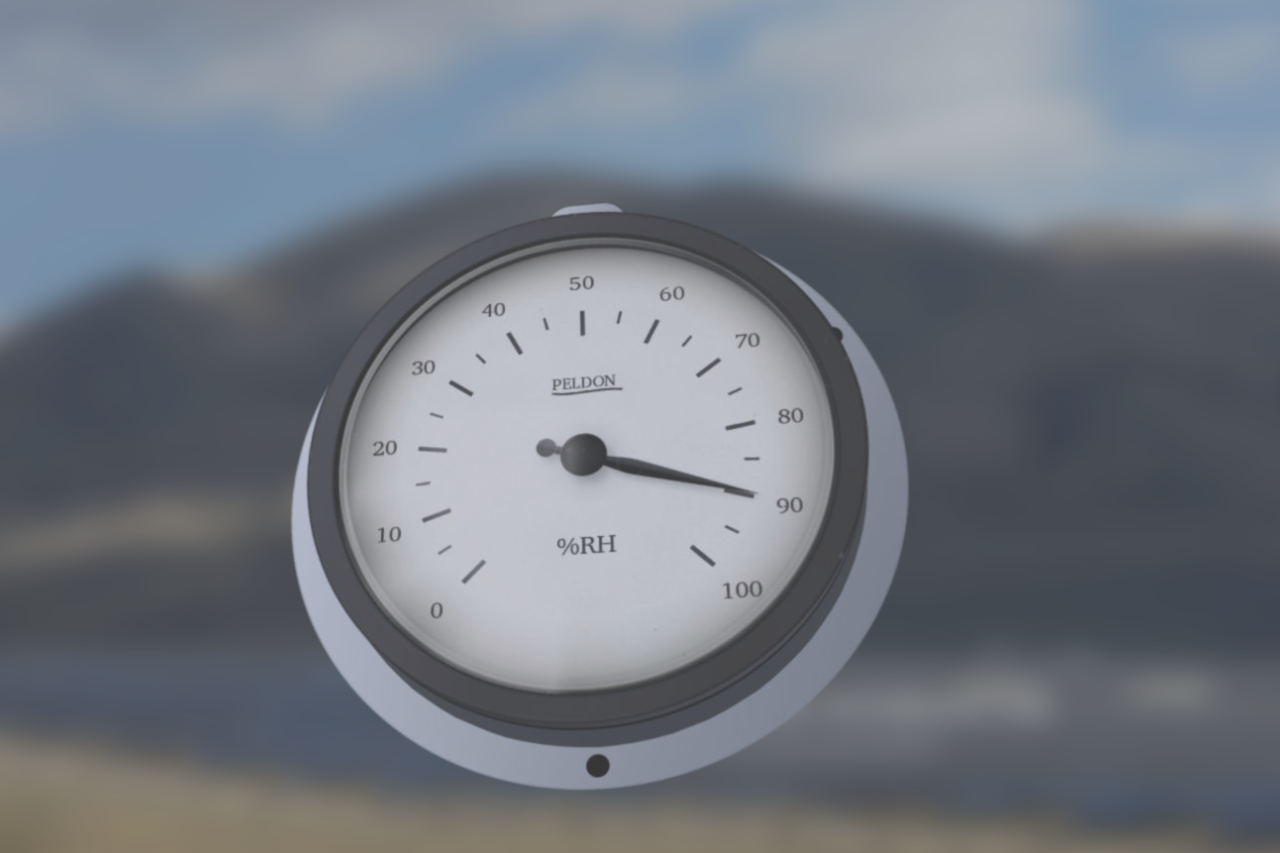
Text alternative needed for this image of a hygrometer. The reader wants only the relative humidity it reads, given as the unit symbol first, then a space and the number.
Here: % 90
